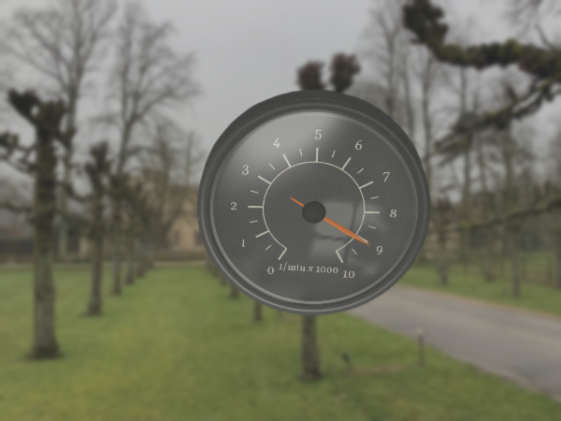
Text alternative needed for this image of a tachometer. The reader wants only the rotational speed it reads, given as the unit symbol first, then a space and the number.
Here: rpm 9000
